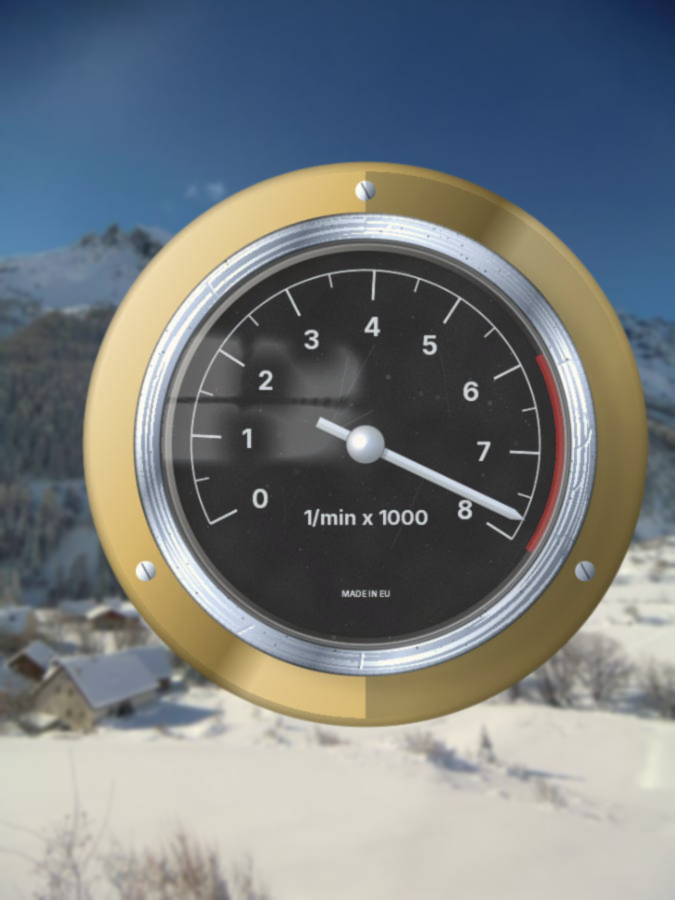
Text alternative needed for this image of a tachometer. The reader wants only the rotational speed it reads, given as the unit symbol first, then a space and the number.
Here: rpm 7750
